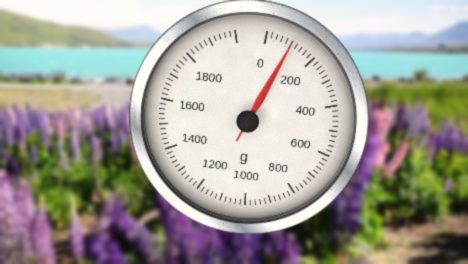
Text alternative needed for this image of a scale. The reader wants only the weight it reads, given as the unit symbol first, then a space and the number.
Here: g 100
